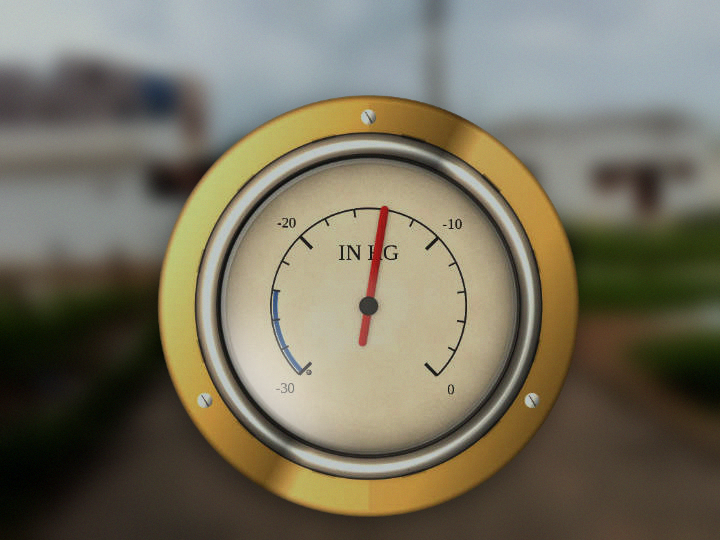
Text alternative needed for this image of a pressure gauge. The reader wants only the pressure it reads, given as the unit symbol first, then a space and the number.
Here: inHg -14
